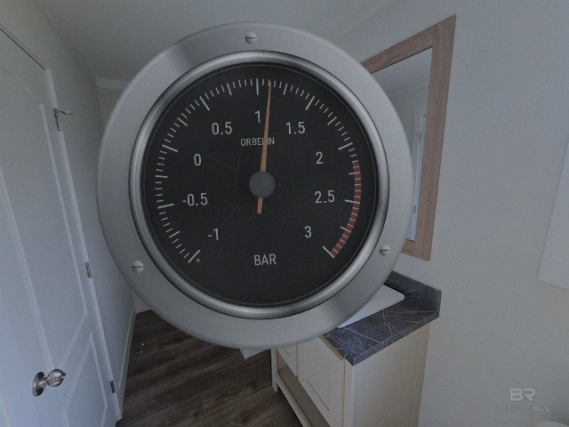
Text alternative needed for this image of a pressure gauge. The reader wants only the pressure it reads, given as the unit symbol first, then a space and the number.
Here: bar 1.1
